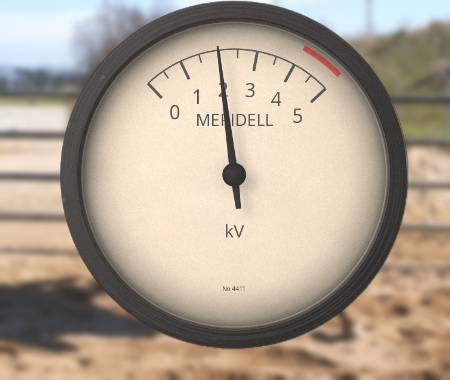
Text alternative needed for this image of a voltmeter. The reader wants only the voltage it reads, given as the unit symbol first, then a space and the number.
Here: kV 2
